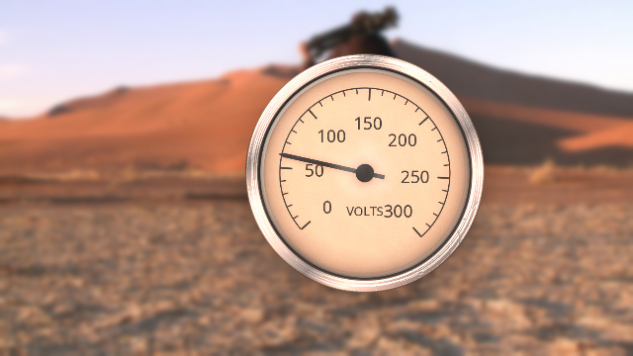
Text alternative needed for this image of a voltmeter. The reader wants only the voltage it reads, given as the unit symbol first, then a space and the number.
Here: V 60
